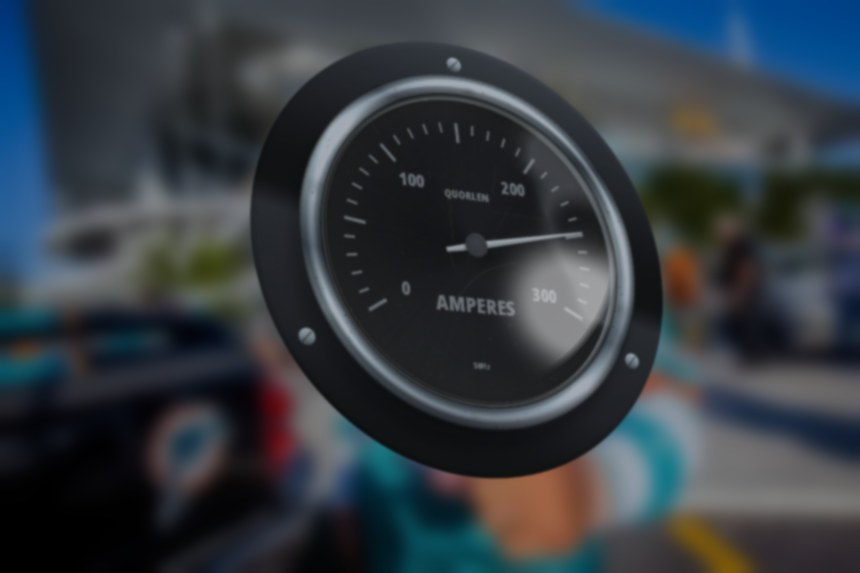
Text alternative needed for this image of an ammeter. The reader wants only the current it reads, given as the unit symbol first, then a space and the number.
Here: A 250
